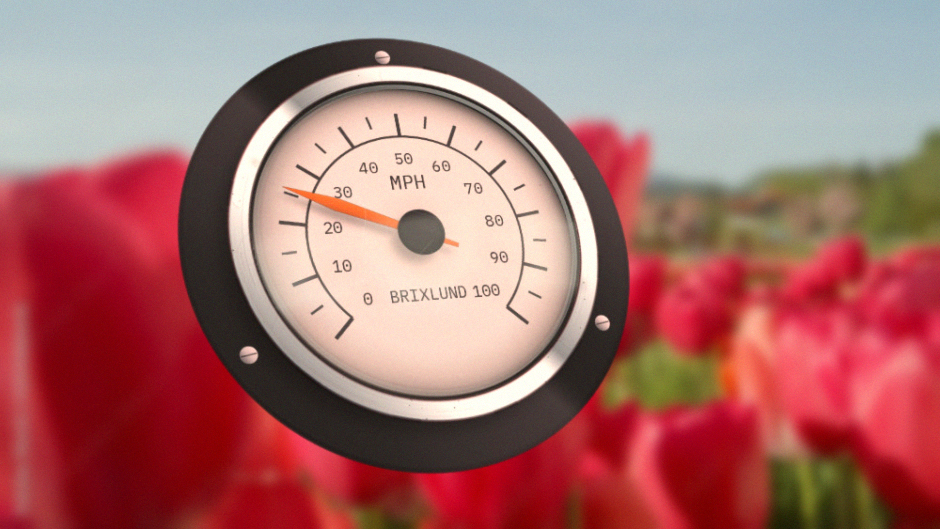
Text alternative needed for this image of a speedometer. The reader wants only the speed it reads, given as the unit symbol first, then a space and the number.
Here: mph 25
